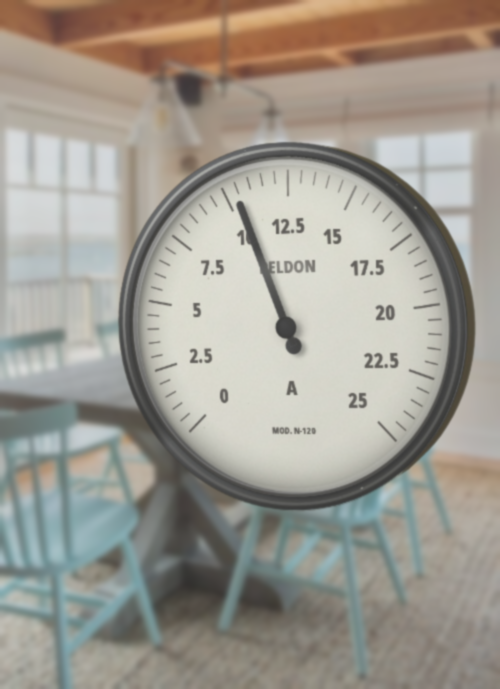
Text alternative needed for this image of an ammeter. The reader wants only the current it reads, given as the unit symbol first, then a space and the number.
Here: A 10.5
